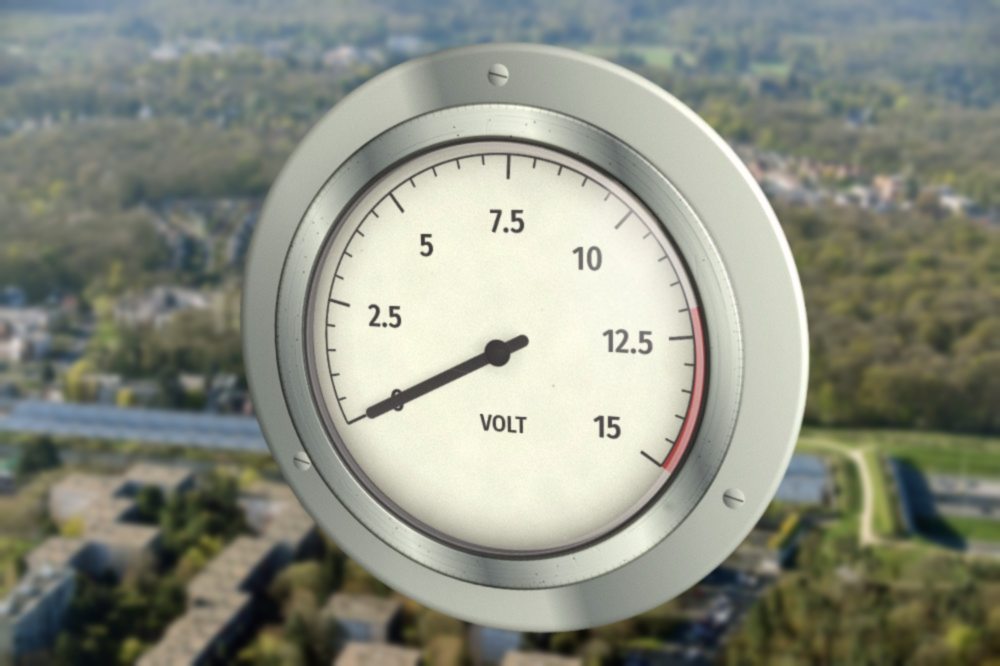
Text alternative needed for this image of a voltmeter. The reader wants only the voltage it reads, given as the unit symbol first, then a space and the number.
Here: V 0
